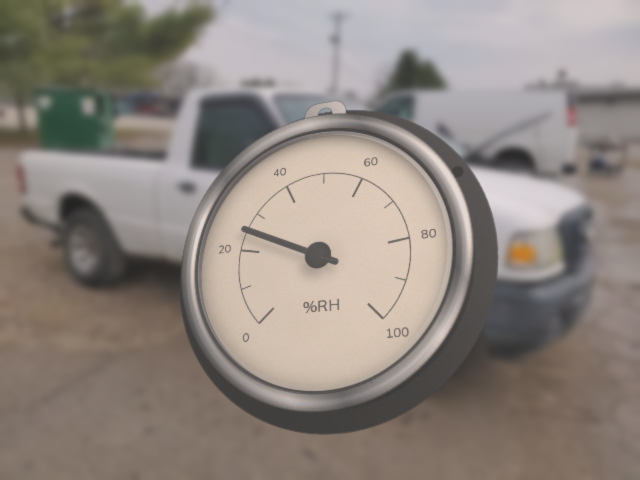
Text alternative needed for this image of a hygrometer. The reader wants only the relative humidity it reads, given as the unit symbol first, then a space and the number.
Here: % 25
